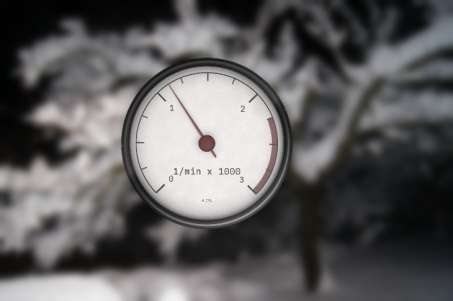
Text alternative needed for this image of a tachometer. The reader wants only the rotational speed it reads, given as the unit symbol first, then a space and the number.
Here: rpm 1125
